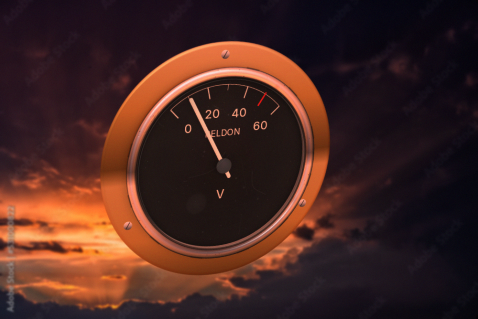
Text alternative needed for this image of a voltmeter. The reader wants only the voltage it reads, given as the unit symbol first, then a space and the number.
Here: V 10
